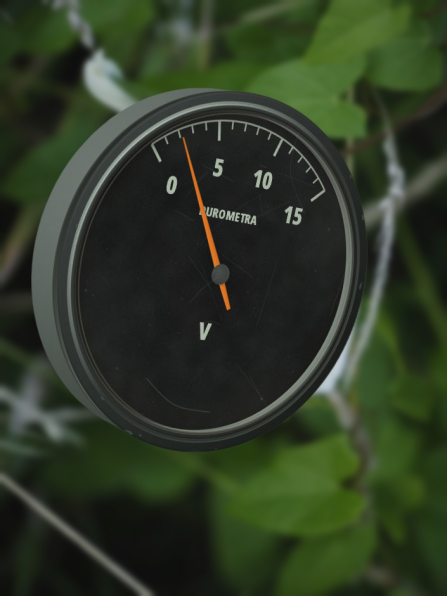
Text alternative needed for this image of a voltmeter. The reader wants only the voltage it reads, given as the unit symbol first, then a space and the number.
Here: V 2
